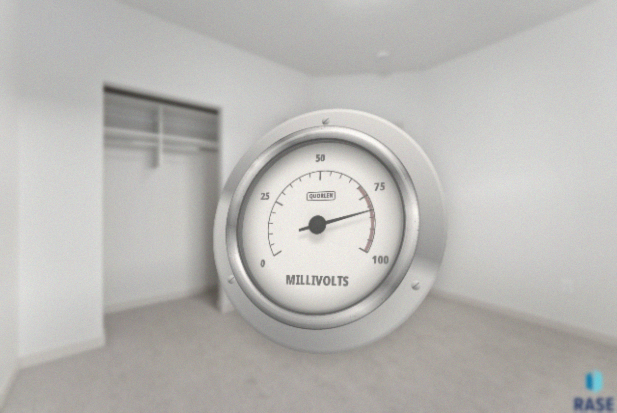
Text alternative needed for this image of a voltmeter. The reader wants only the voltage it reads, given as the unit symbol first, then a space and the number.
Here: mV 82.5
